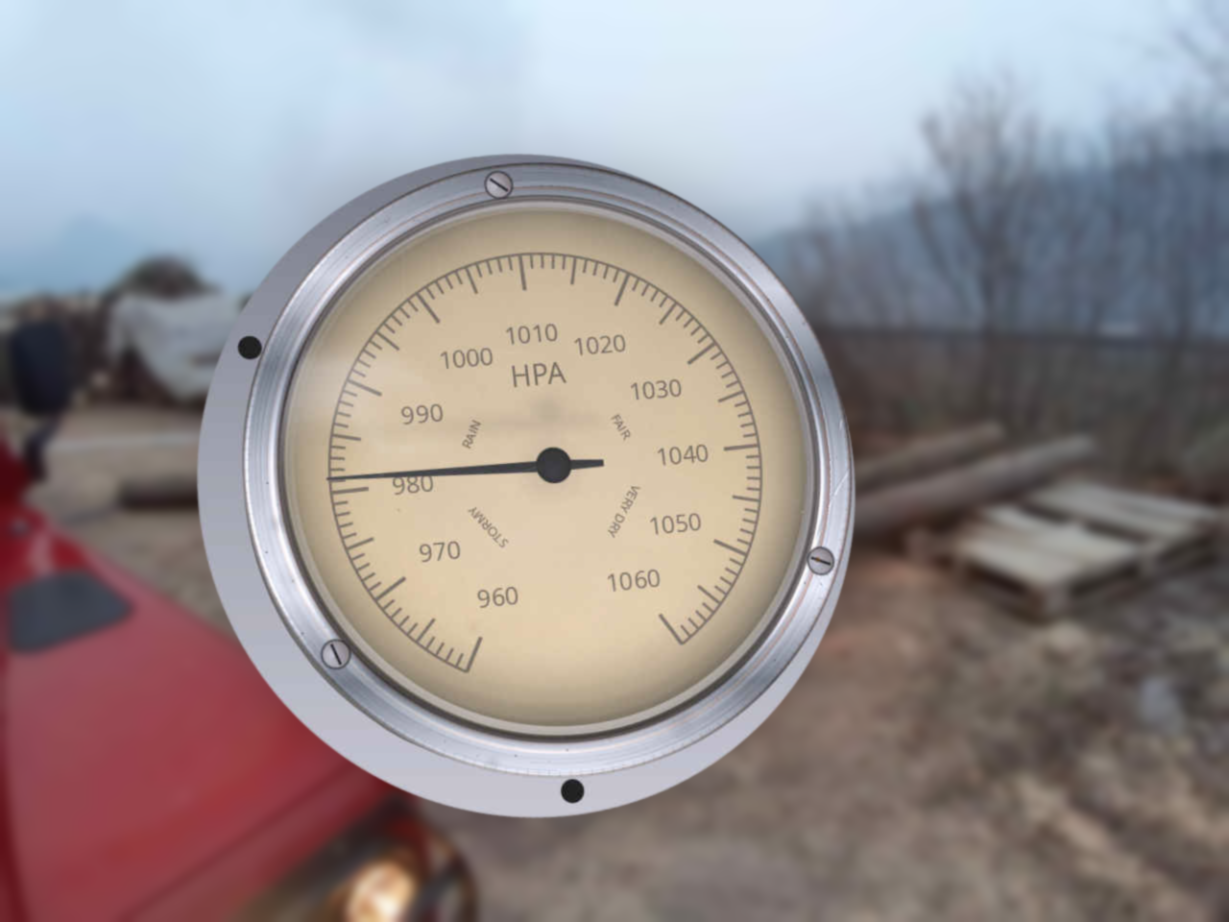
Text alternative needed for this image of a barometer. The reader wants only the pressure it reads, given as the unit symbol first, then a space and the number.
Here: hPa 981
